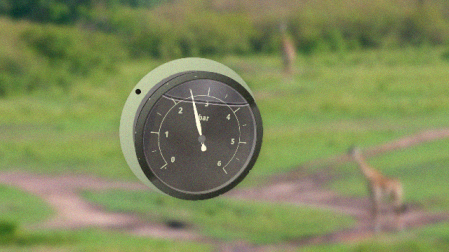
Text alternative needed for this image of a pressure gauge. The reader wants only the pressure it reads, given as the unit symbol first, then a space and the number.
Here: bar 2.5
